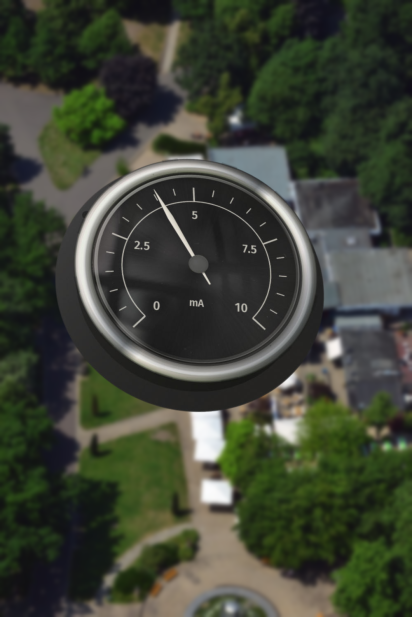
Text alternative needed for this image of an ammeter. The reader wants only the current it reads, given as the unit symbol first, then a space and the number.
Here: mA 4
